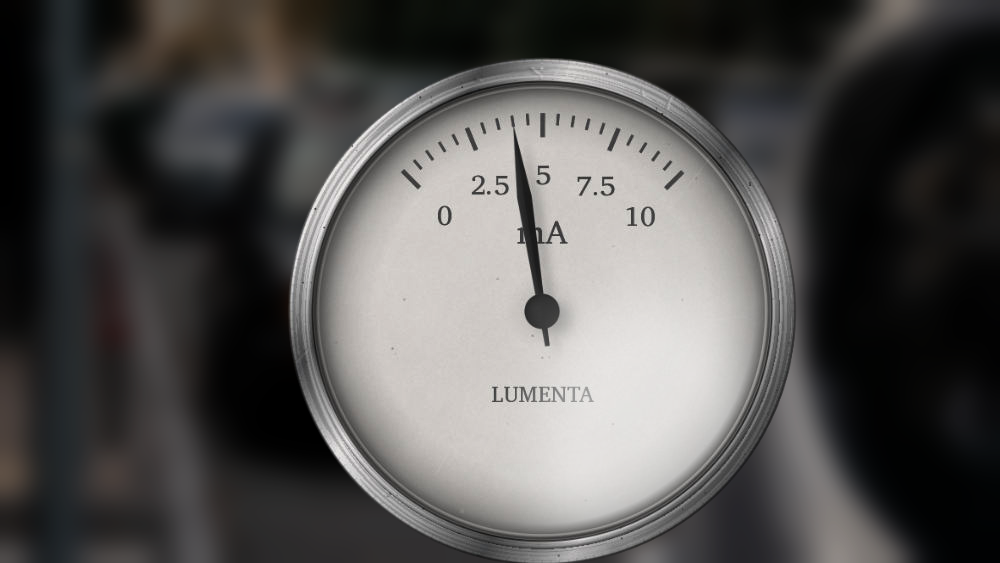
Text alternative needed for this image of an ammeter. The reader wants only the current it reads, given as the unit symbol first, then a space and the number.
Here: mA 4
